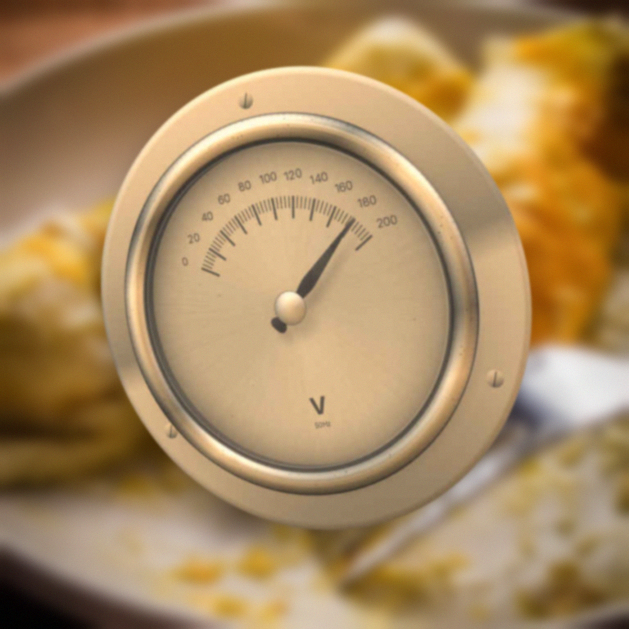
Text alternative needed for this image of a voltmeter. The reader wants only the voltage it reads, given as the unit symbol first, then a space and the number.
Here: V 180
